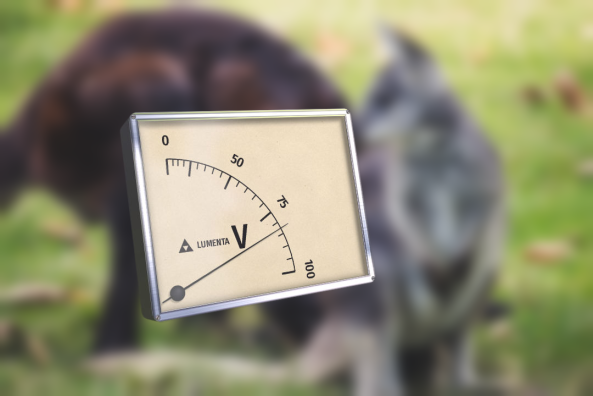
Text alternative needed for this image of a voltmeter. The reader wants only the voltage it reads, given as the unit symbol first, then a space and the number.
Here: V 82.5
